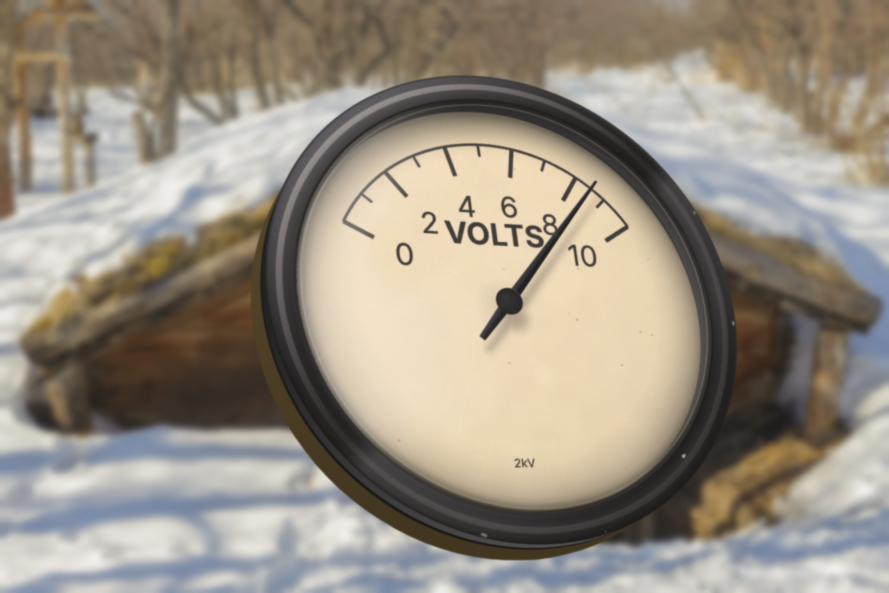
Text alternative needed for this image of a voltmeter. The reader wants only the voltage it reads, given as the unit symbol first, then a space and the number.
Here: V 8.5
